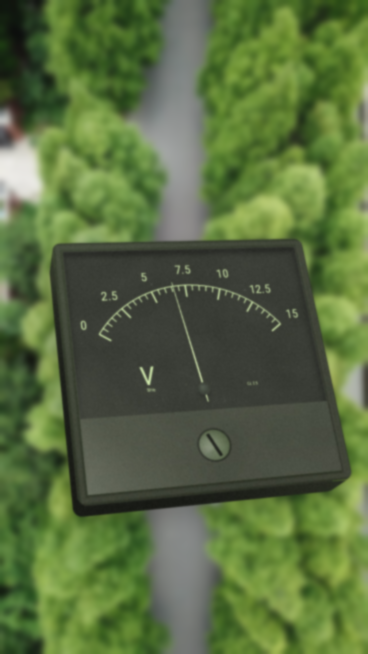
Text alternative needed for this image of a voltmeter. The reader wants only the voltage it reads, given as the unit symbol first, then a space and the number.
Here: V 6.5
